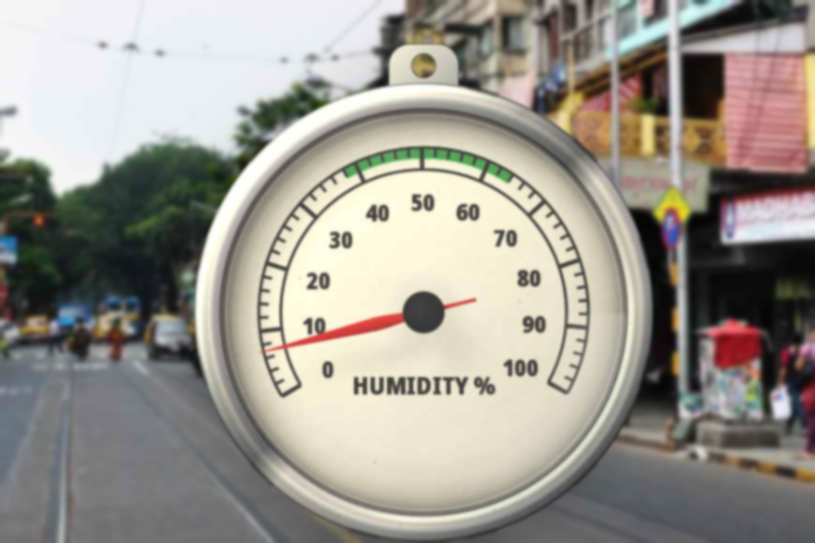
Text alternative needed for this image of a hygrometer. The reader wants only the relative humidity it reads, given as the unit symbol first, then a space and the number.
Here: % 7
